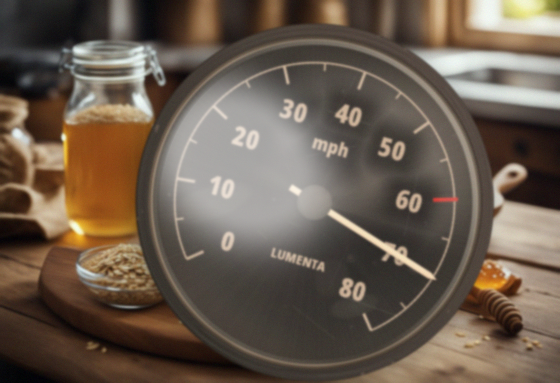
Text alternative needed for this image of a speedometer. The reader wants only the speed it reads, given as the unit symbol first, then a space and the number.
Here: mph 70
